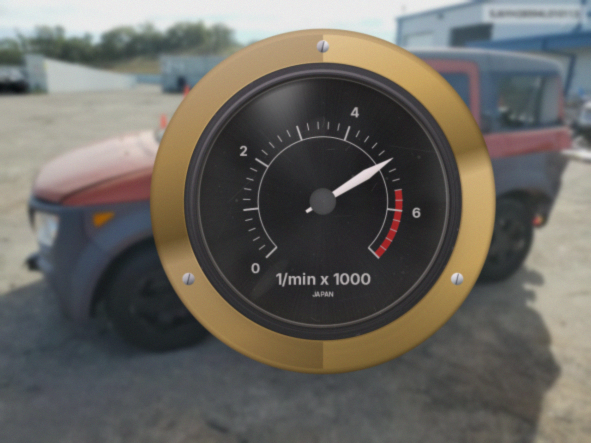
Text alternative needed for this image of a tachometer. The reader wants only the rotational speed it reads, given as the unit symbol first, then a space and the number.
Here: rpm 5000
